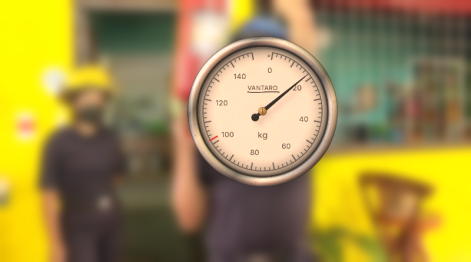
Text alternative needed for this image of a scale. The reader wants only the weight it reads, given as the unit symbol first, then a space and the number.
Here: kg 18
